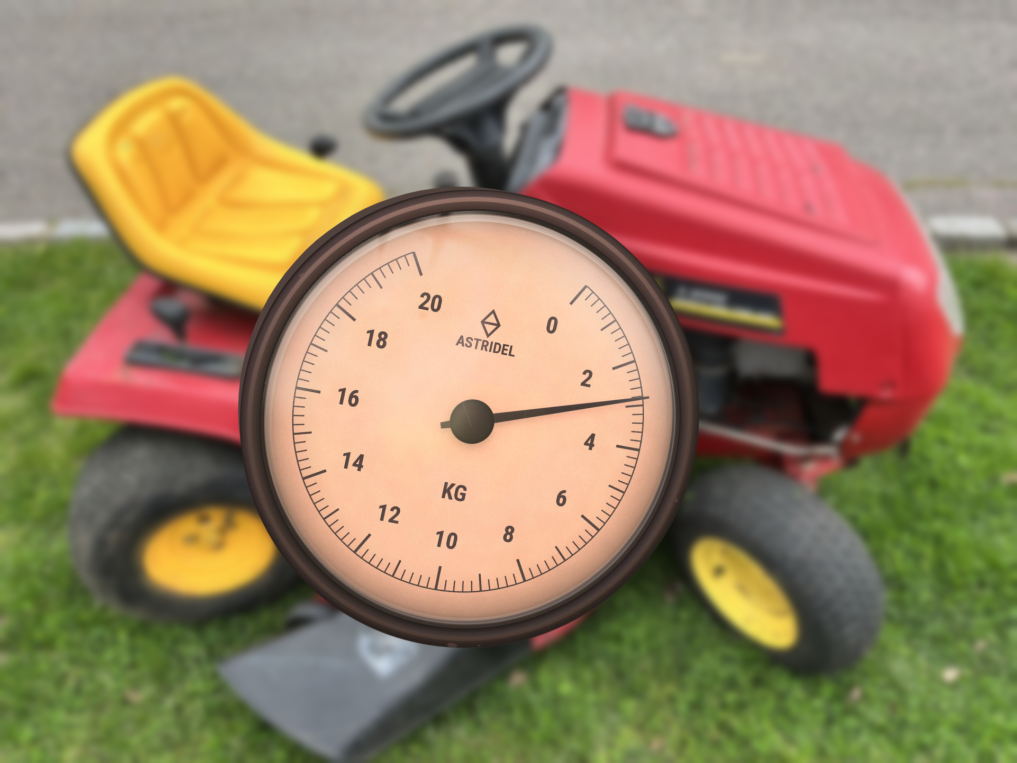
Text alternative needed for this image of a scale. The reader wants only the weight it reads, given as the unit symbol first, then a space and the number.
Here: kg 2.8
